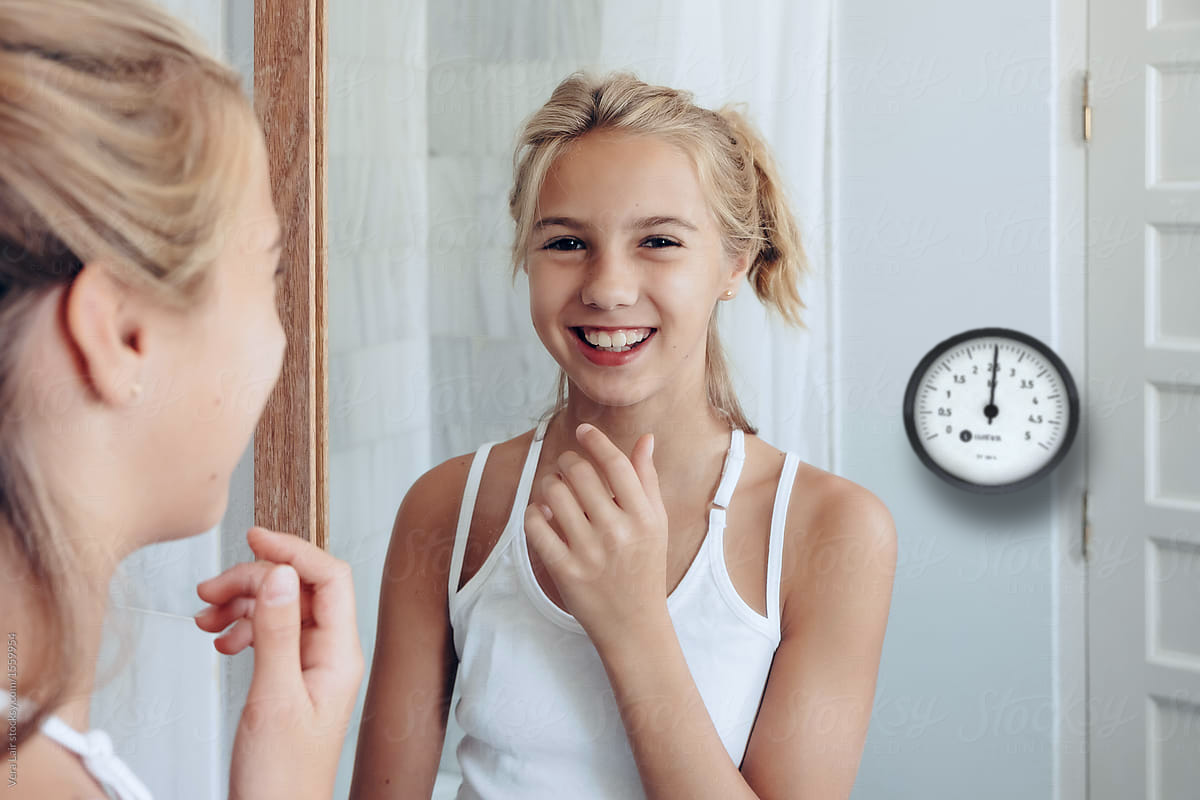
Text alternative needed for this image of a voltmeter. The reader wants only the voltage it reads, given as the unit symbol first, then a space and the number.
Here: kV 2.5
